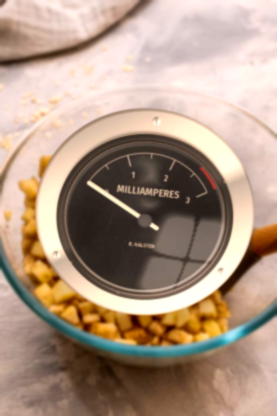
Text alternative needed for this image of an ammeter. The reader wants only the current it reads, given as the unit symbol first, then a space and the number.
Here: mA 0
